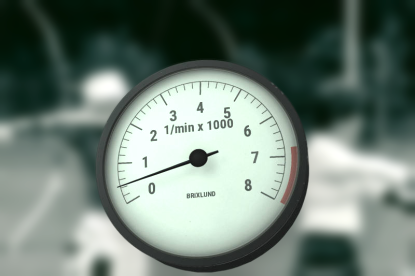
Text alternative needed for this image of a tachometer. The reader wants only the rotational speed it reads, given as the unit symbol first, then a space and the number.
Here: rpm 400
